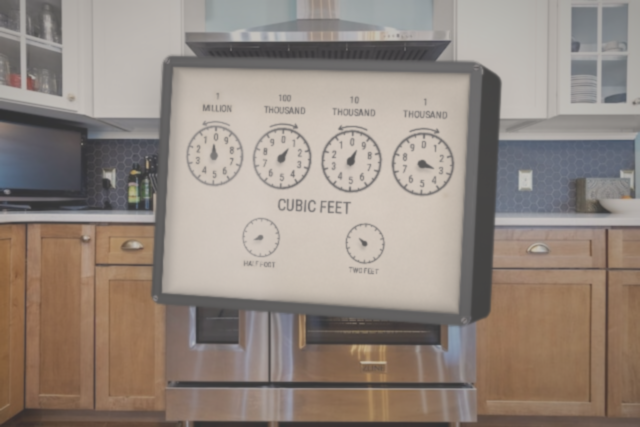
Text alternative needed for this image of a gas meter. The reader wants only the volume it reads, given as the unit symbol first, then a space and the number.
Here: ft³ 9300
